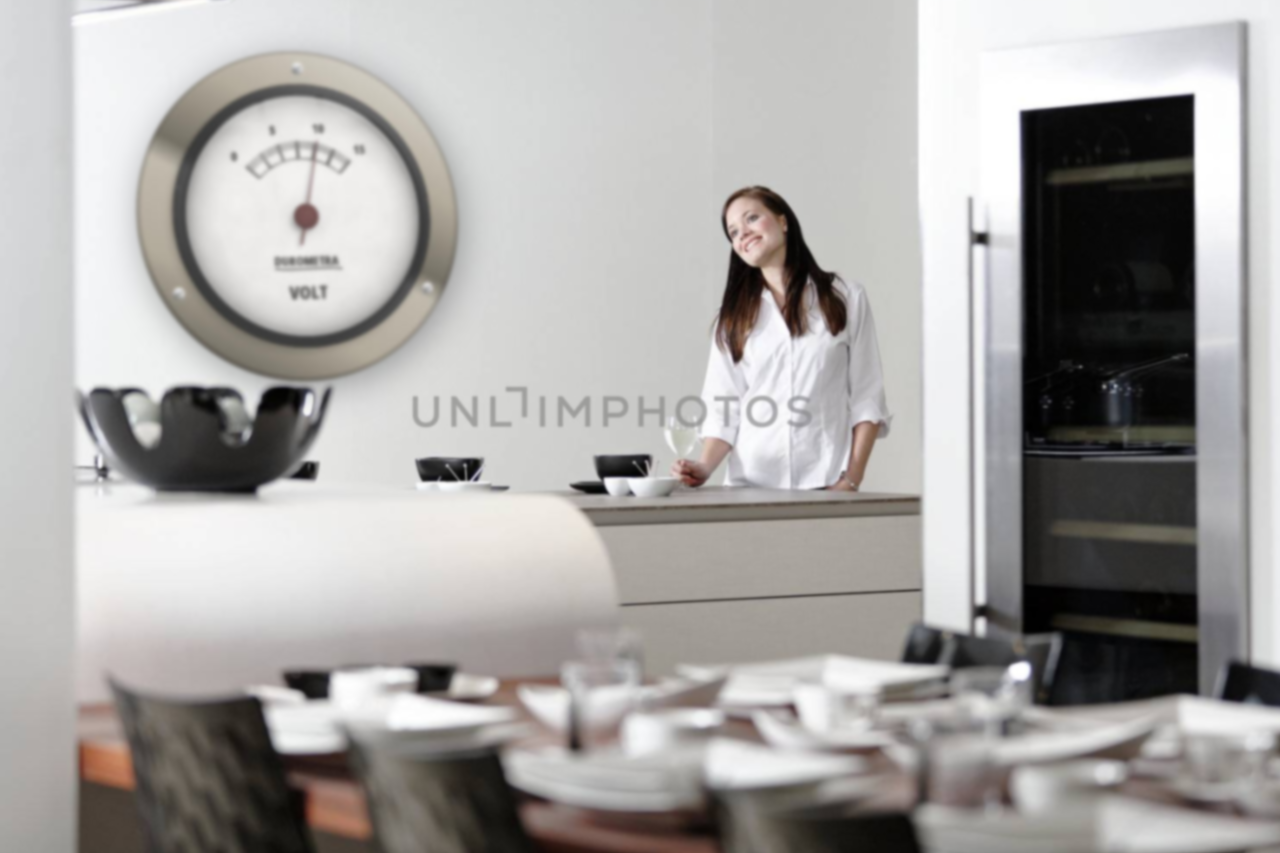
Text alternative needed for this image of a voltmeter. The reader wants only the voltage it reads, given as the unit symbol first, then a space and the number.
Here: V 10
